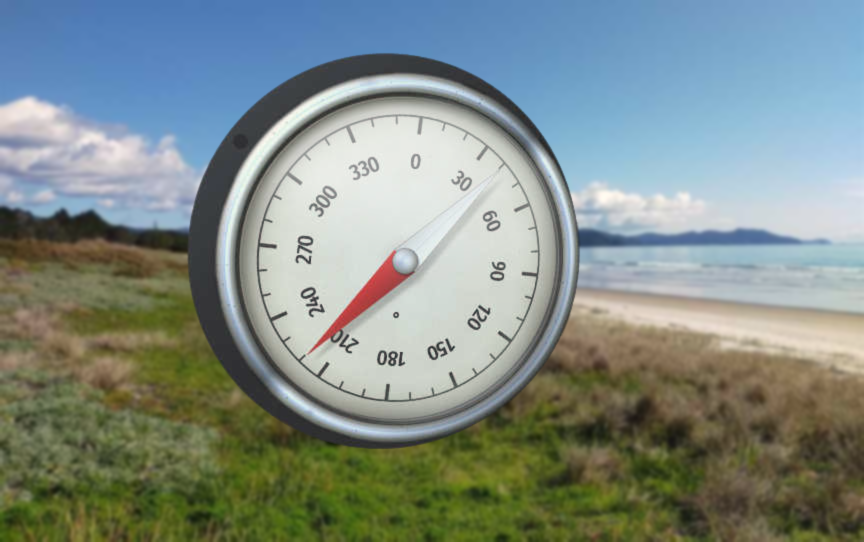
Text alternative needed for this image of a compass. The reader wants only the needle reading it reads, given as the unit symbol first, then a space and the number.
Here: ° 220
